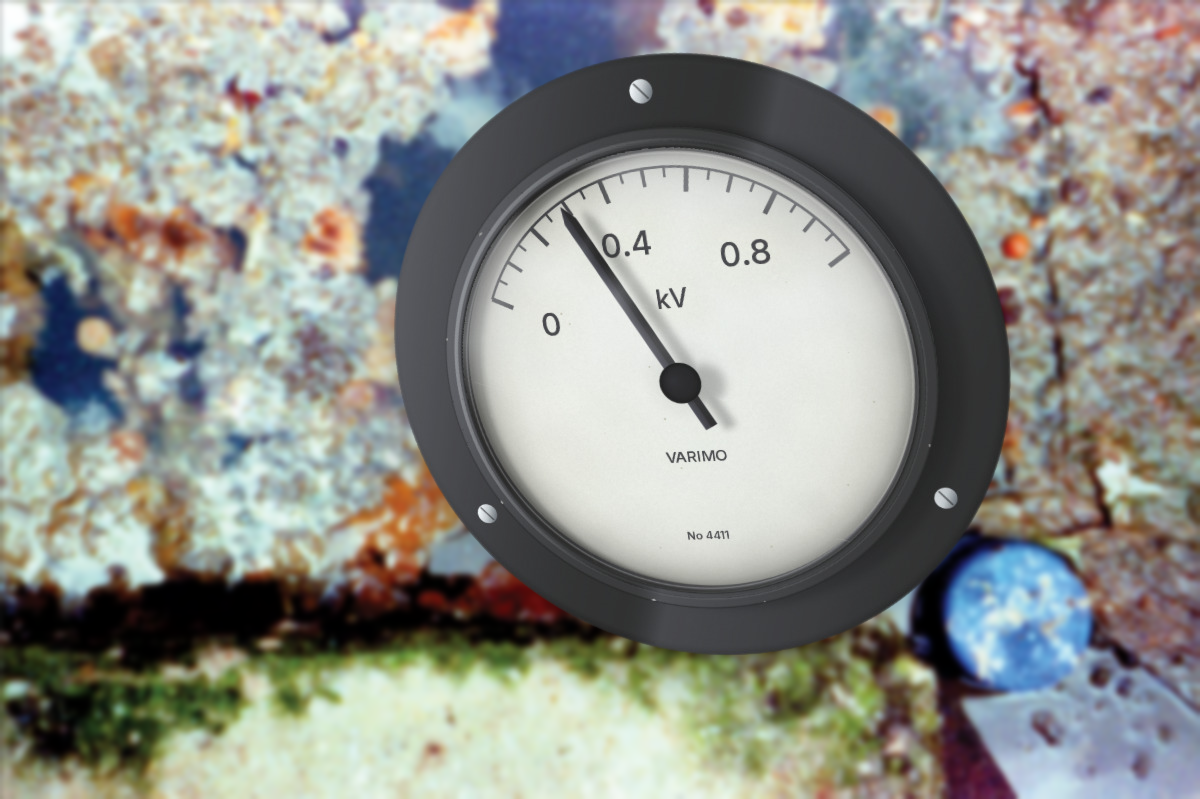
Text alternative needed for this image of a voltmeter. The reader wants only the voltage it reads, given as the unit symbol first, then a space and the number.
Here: kV 0.3
